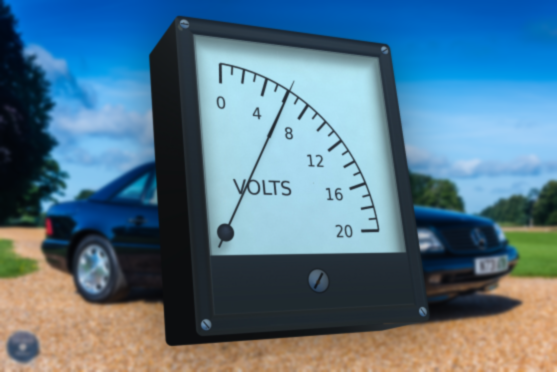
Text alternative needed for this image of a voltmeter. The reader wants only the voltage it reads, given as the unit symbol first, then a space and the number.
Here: V 6
